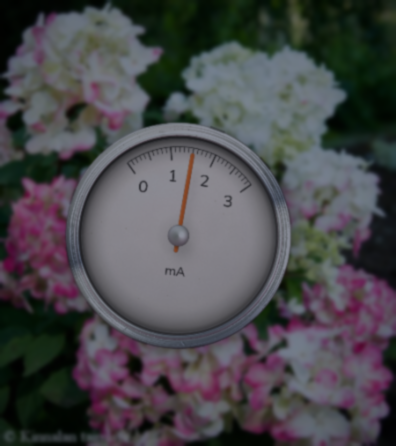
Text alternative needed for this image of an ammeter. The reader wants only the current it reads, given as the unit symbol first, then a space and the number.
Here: mA 1.5
